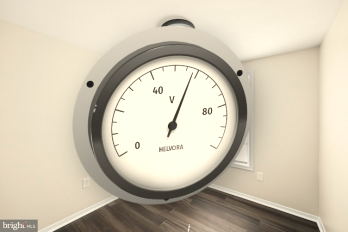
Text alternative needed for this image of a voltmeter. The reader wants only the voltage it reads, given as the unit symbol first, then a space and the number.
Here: V 57.5
